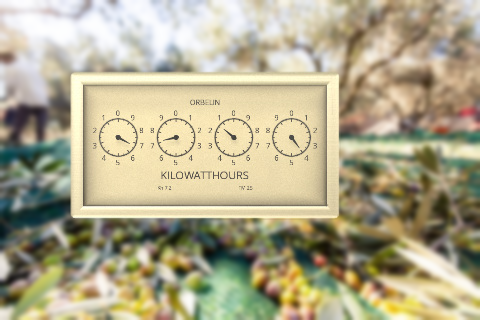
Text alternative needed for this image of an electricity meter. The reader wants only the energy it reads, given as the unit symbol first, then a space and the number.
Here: kWh 6714
